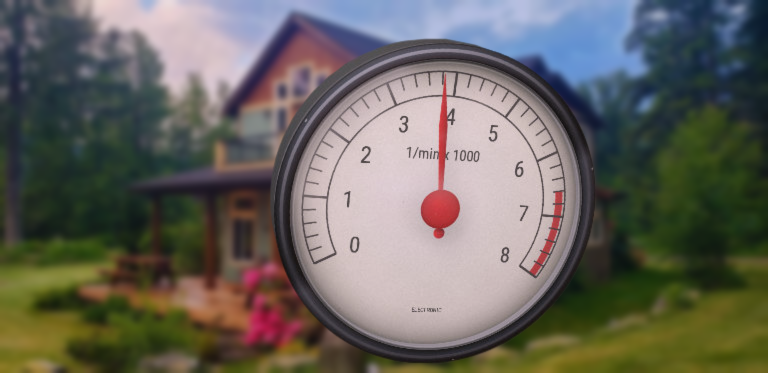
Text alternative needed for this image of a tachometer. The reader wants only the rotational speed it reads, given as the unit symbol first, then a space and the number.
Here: rpm 3800
